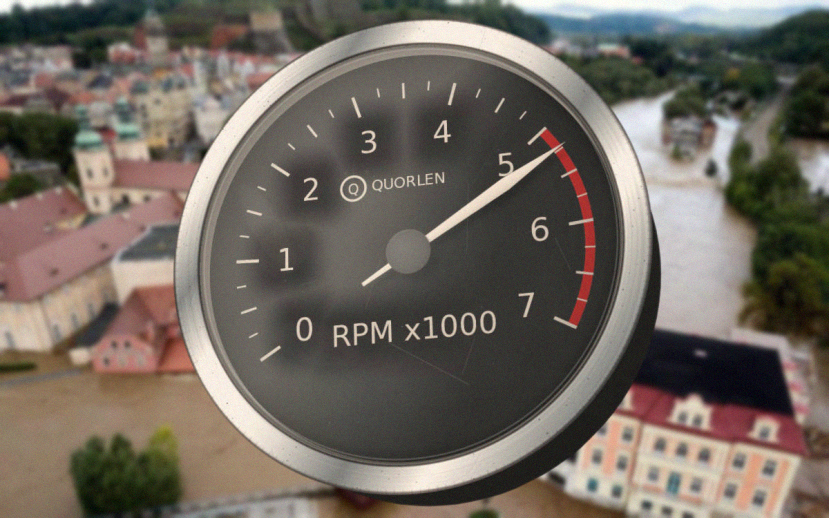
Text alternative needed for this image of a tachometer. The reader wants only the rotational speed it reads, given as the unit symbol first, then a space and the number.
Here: rpm 5250
